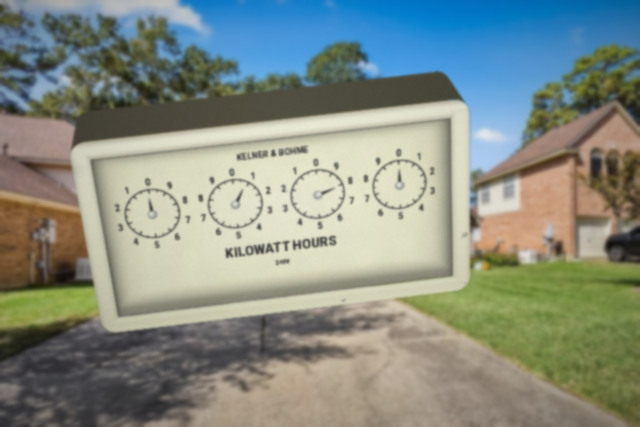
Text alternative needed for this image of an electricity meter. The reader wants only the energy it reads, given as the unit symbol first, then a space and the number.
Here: kWh 80
